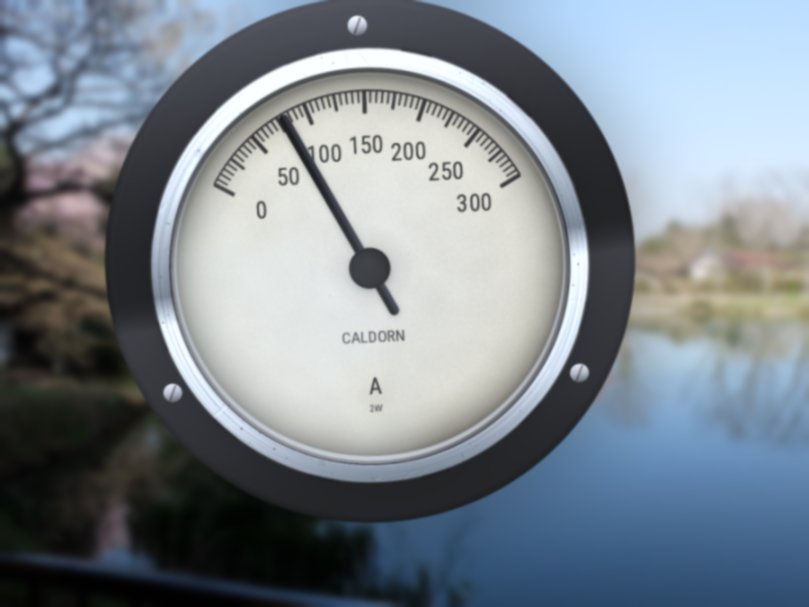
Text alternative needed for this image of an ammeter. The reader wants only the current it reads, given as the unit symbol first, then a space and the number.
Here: A 80
